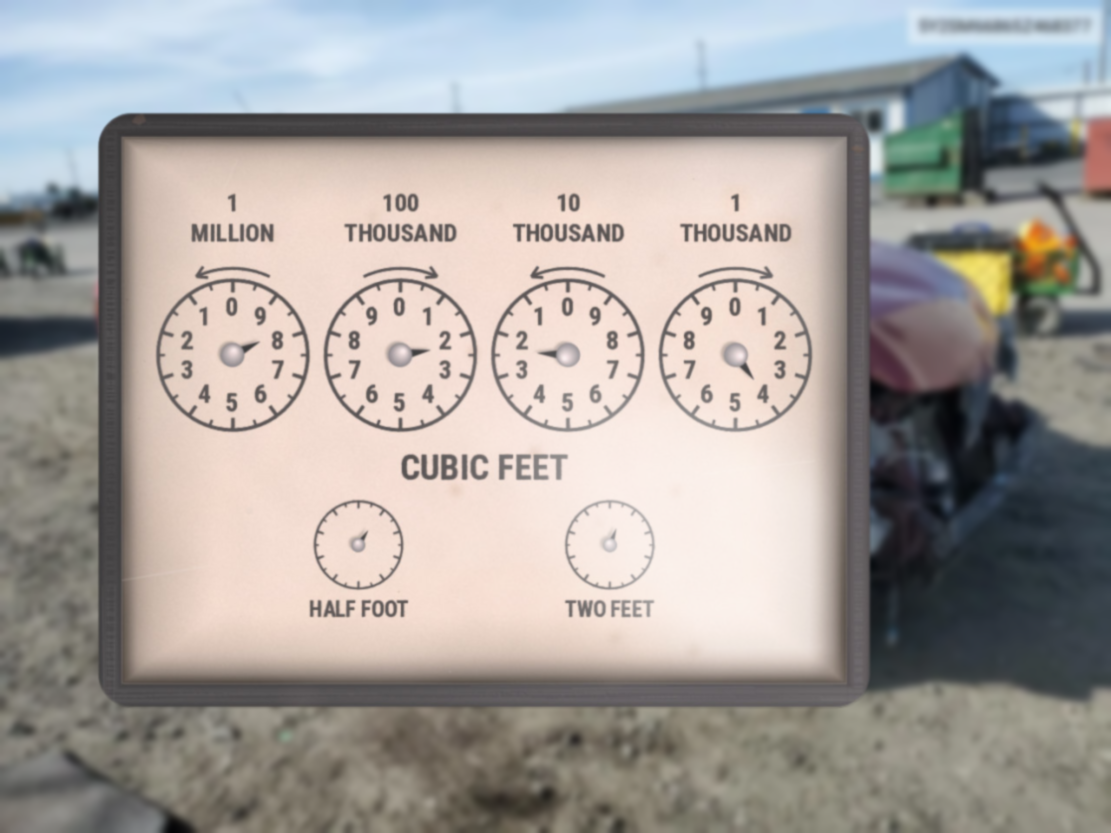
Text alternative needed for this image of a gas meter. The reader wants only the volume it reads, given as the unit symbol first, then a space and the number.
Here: ft³ 822400
